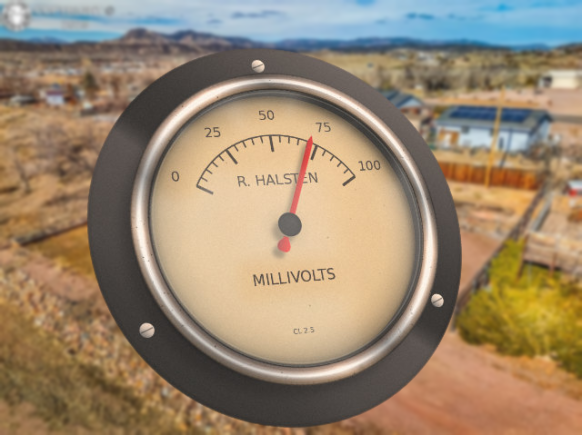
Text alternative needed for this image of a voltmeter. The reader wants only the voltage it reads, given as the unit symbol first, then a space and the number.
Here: mV 70
